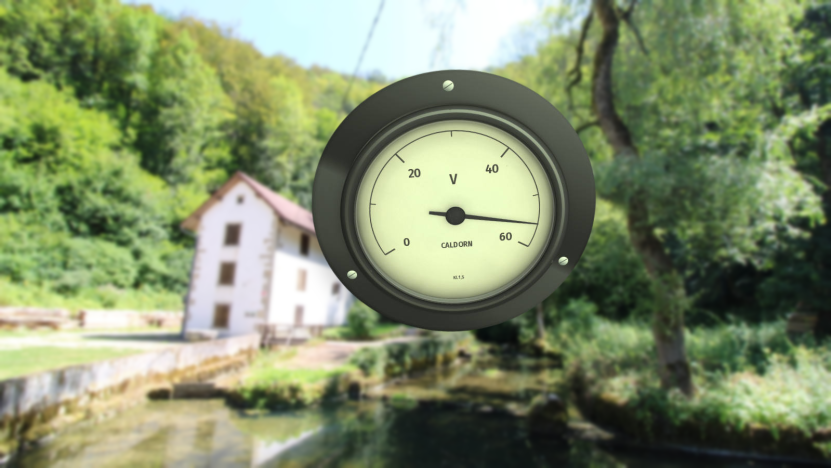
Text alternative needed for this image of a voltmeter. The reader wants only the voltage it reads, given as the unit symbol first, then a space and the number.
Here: V 55
